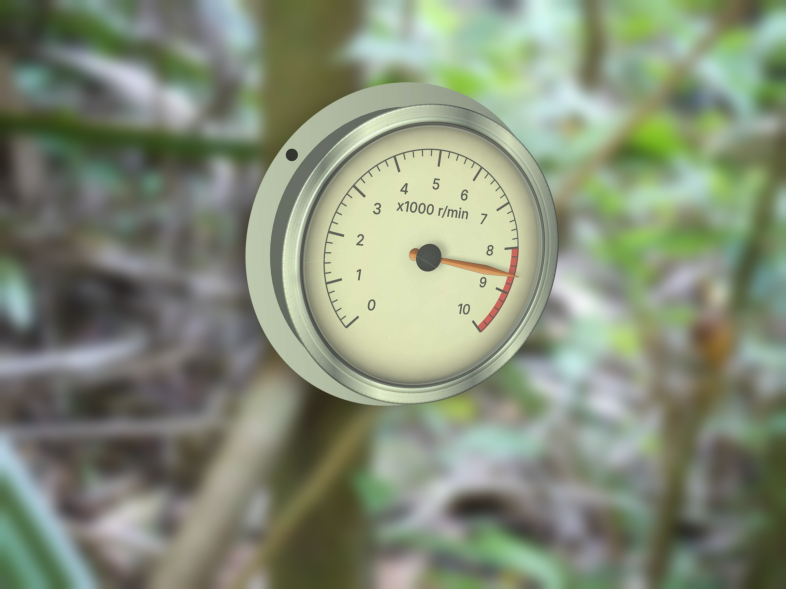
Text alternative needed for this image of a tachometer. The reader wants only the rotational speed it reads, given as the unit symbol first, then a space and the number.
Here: rpm 8600
